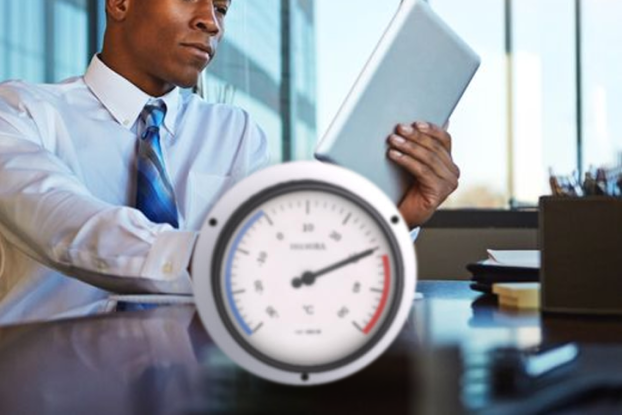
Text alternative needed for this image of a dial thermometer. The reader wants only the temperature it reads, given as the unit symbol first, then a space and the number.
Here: °C 30
